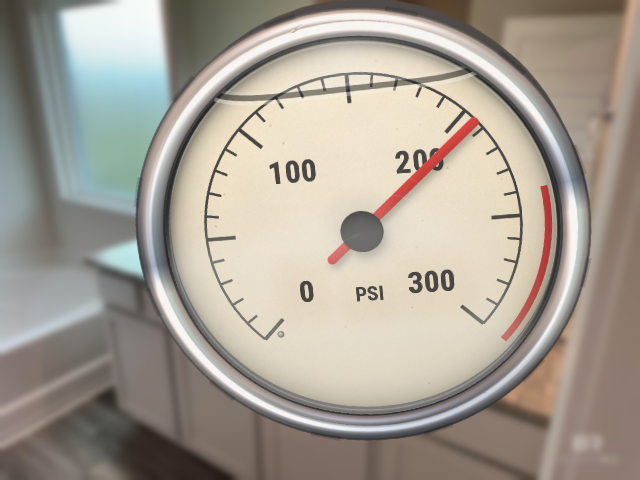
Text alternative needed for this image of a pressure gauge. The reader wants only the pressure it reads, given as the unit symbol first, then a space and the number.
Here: psi 205
